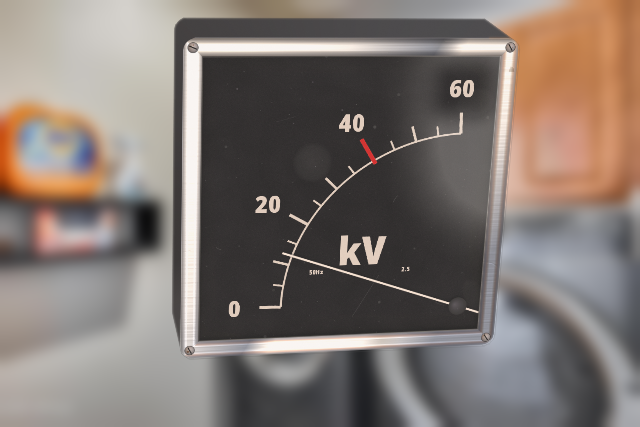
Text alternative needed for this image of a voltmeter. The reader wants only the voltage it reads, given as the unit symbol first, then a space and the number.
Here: kV 12.5
